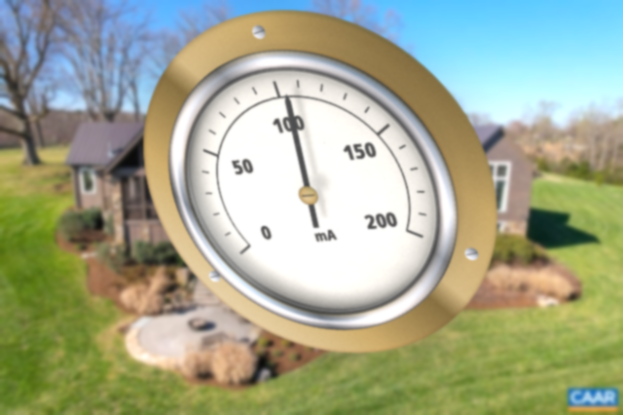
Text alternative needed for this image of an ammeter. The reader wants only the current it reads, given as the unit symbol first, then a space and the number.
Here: mA 105
